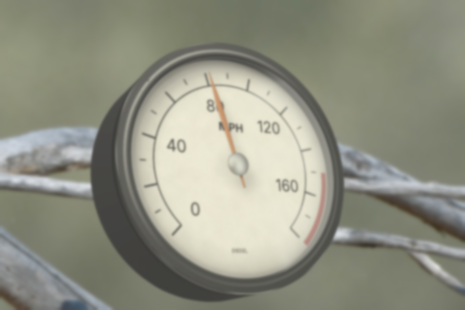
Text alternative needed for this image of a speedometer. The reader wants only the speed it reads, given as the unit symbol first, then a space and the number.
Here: mph 80
